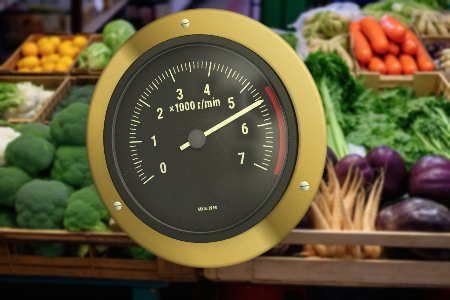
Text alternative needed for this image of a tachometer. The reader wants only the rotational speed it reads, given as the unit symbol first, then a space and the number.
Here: rpm 5500
